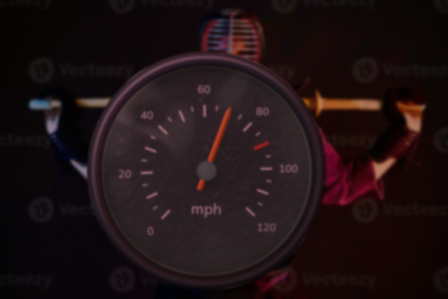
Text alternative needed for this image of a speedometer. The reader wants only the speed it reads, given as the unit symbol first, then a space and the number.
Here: mph 70
